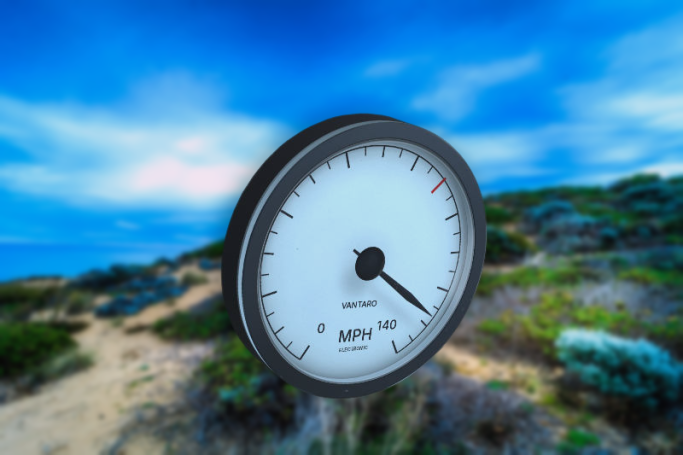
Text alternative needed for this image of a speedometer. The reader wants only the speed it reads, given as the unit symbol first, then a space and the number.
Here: mph 127.5
